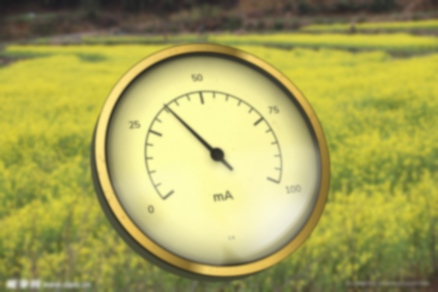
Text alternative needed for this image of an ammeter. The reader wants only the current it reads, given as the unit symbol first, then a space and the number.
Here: mA 35
